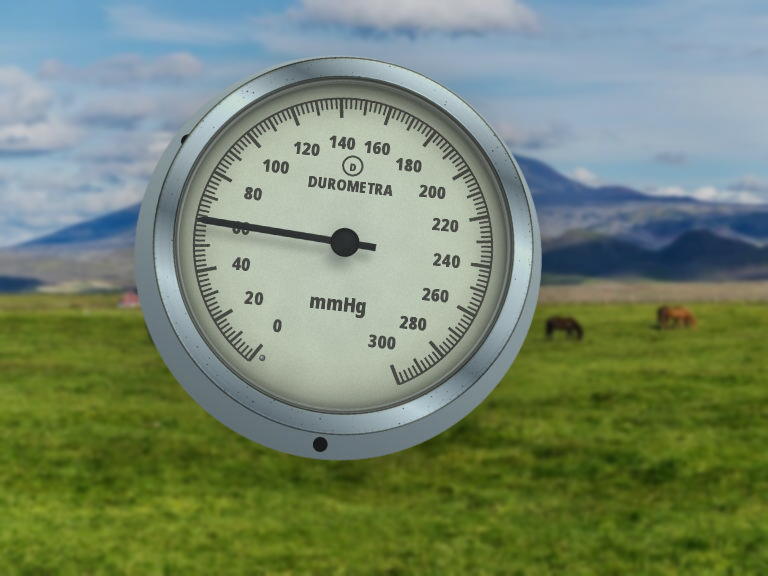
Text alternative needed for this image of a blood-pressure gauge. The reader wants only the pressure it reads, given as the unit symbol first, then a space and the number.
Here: mmHg 60
